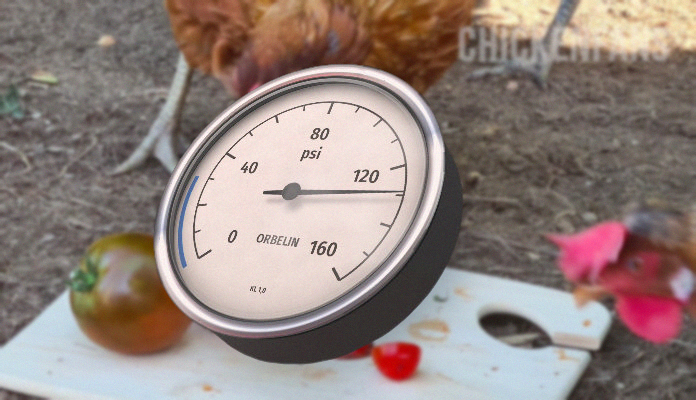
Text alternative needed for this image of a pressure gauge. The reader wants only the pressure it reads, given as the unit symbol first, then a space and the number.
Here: psi 130
